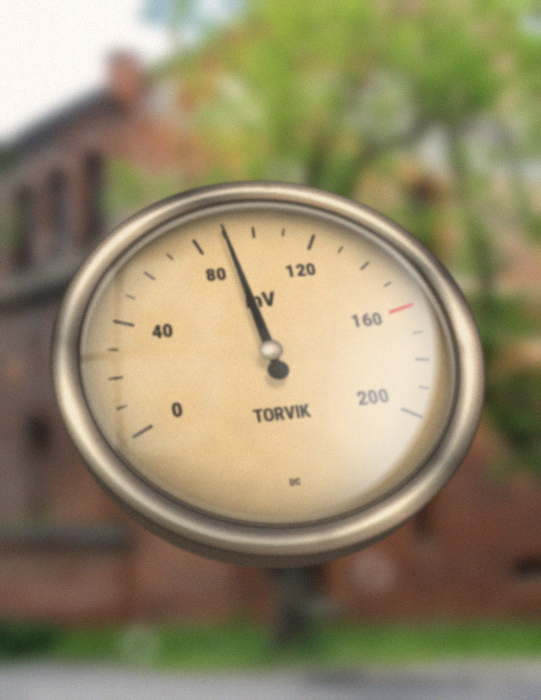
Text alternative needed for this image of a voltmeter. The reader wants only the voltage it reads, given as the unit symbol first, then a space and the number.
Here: mV 90
